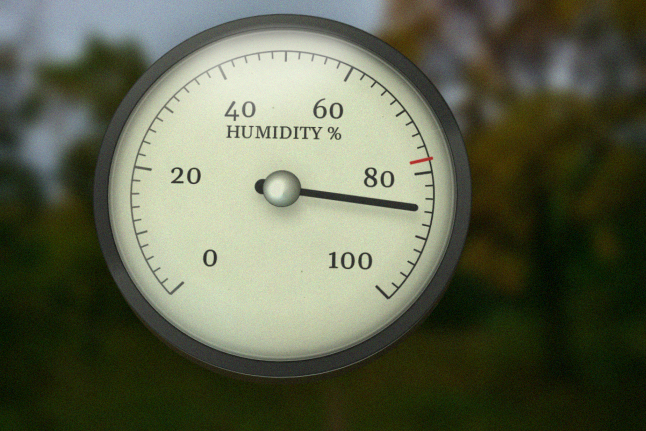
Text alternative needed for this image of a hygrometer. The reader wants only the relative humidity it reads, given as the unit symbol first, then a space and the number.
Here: % 86
